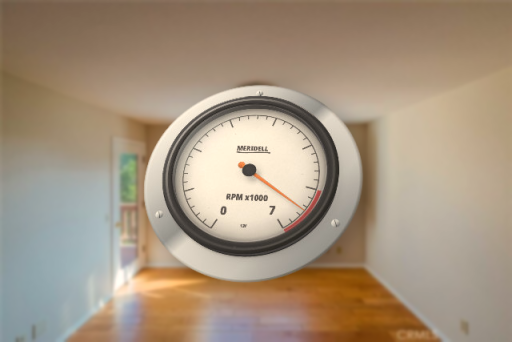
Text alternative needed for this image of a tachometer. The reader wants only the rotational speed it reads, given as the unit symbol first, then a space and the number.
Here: rpm 6500
